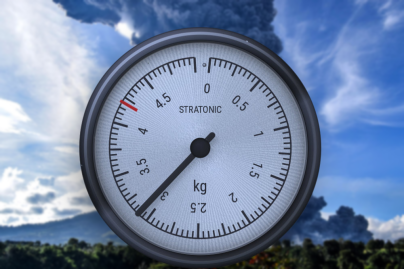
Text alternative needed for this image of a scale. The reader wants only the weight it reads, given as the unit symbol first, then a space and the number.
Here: kg 3.1
